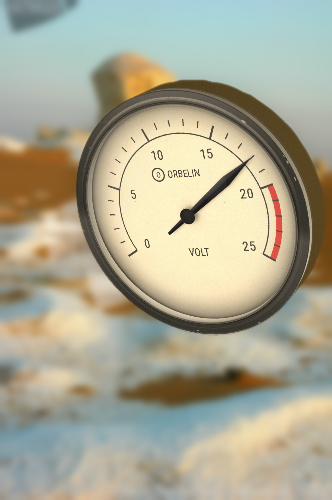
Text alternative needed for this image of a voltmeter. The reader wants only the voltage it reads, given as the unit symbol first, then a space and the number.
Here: V 18
